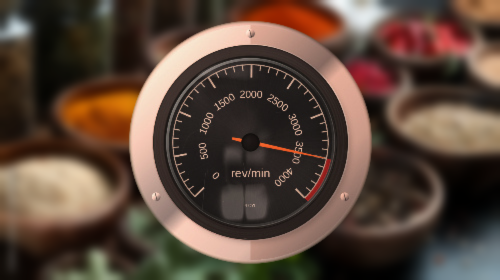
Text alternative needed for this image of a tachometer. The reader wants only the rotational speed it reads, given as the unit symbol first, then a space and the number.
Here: rpm 3500
